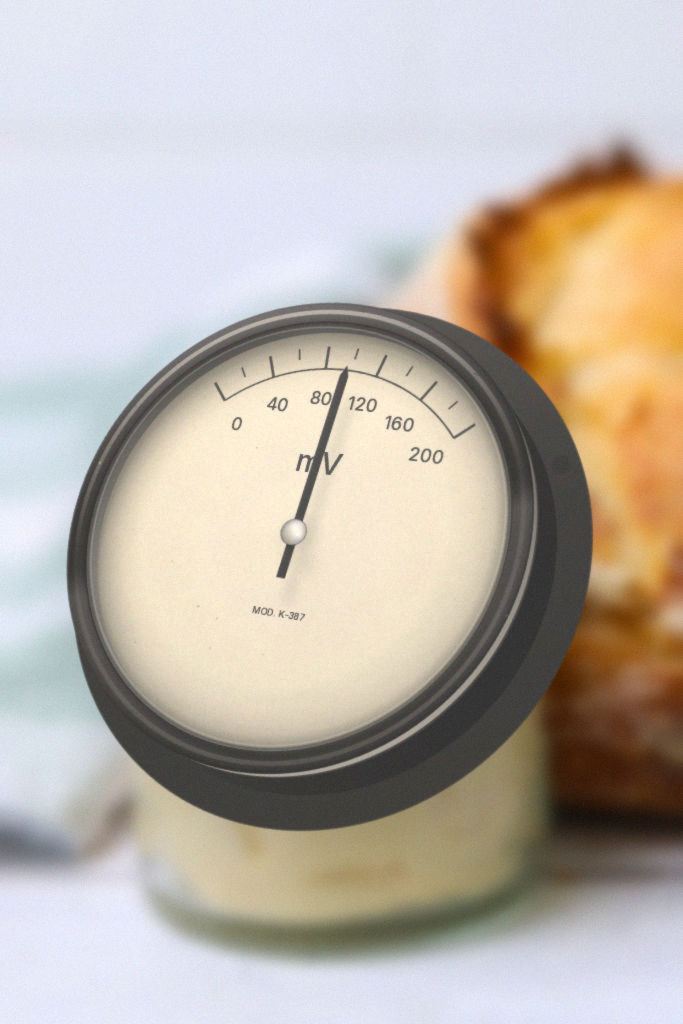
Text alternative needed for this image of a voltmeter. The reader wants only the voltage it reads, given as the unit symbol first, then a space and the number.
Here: mV 100
